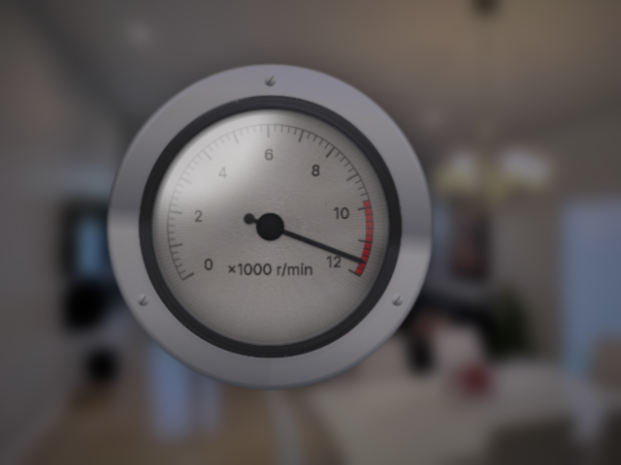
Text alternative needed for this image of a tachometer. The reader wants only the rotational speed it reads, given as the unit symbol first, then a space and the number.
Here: rpm 11600
